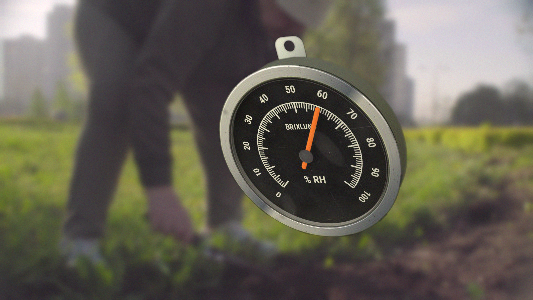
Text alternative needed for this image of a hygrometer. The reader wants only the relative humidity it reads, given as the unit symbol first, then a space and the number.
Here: % 60
